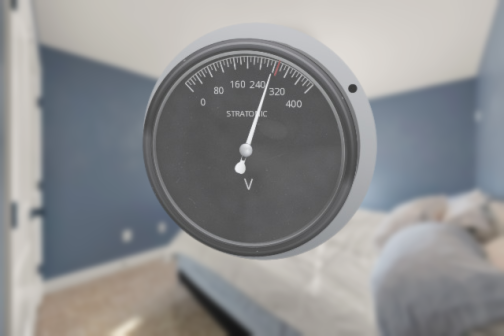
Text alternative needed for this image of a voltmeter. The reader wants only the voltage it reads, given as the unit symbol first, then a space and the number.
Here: V 280
